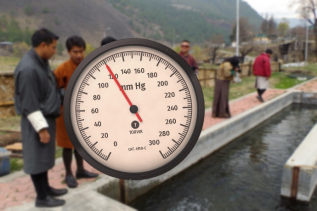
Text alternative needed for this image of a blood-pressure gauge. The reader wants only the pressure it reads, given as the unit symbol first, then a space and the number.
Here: mmHg 120
